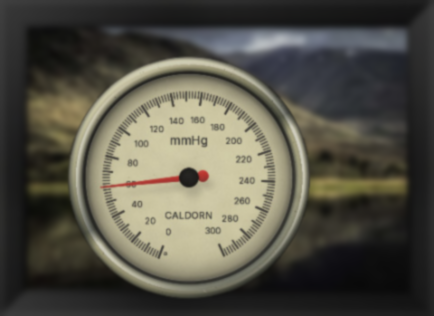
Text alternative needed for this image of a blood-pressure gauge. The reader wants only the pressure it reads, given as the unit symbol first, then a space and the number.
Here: mmHg 60
